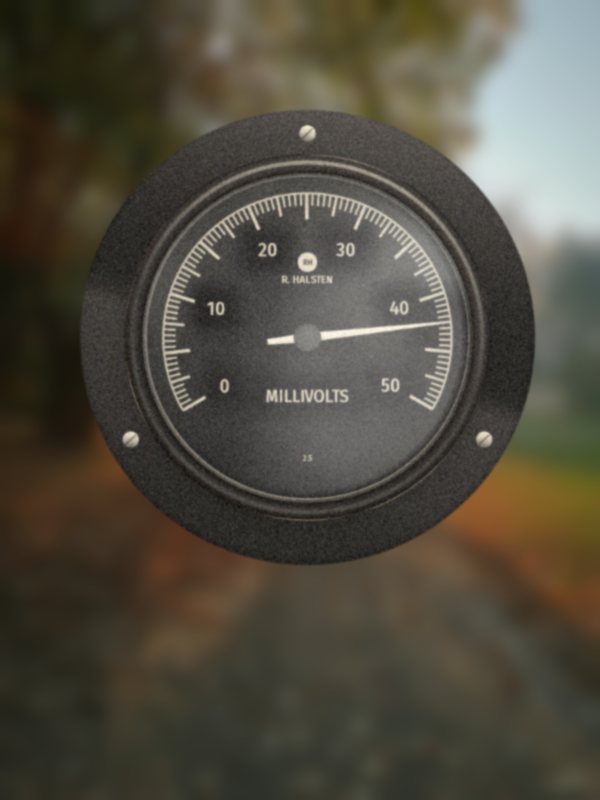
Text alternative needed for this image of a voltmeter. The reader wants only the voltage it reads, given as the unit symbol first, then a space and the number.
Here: mV 42.5
